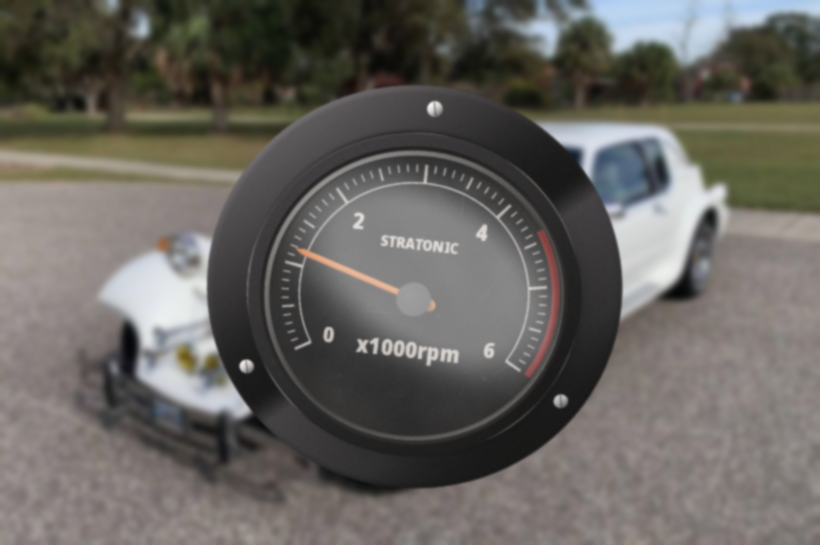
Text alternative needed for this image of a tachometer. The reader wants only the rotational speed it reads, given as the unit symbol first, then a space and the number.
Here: rpm 1200
